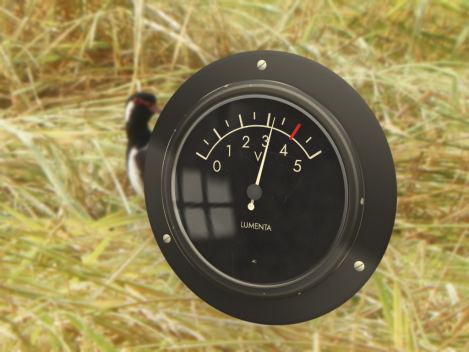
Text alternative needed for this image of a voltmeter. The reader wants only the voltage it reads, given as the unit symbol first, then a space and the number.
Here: V 3.25
